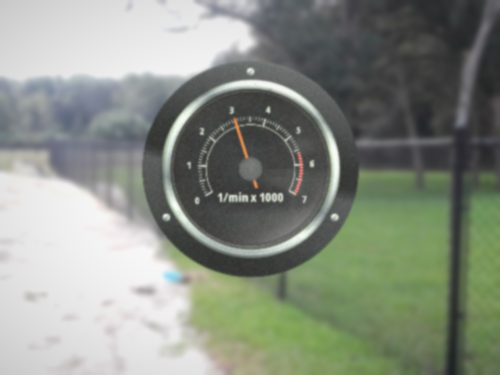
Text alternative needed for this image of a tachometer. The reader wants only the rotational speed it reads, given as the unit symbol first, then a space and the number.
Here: rpm 3000
